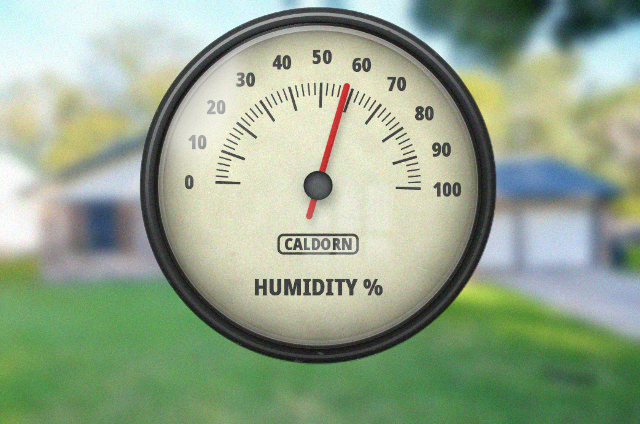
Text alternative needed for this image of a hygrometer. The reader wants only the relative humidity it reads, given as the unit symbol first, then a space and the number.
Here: % 58
